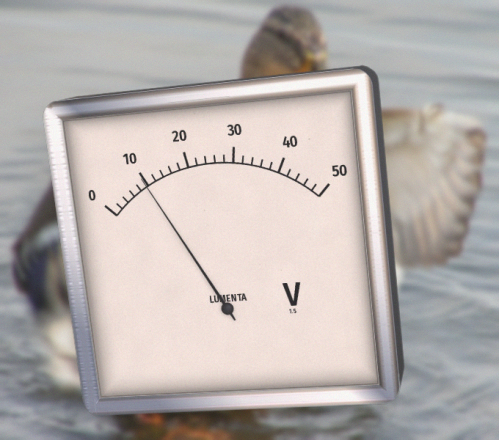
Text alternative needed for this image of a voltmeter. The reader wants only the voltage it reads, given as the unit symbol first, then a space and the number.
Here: V 10
